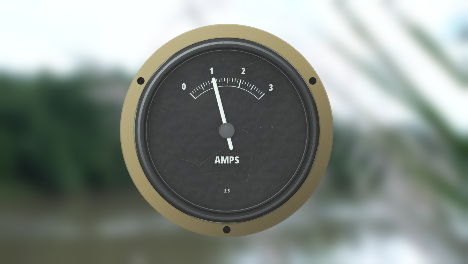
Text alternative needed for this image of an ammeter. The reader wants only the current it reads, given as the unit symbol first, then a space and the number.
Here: A 1
